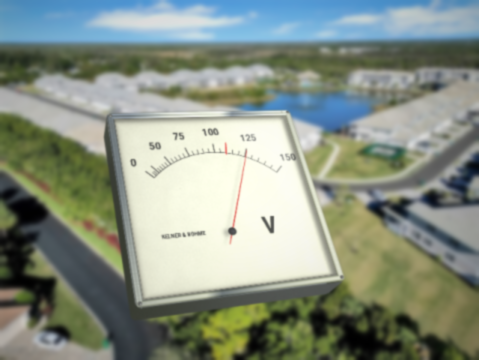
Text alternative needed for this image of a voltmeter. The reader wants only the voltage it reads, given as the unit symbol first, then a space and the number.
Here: V 125
